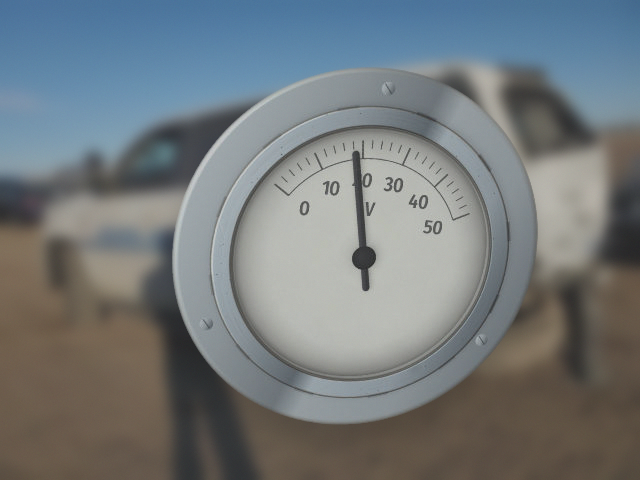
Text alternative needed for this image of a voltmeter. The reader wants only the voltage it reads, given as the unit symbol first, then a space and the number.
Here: V 18
